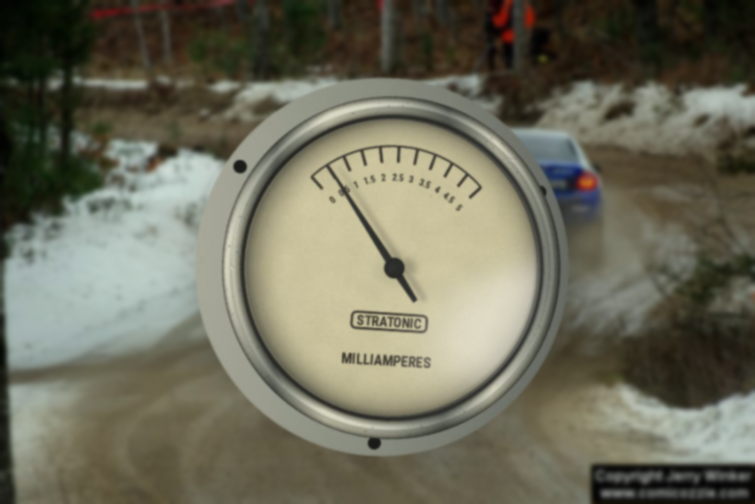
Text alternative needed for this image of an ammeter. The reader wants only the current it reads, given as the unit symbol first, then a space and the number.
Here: mA 0.5
